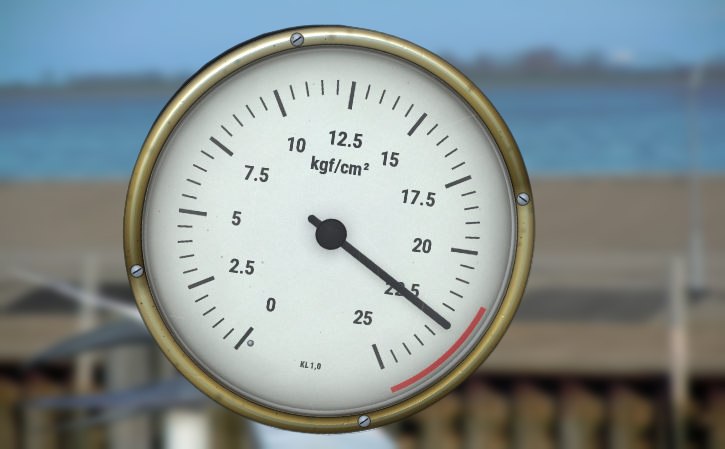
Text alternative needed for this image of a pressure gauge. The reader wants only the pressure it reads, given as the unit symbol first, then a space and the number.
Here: kg/cm² 22.5
